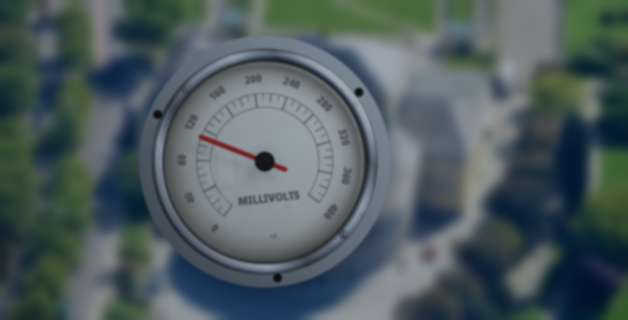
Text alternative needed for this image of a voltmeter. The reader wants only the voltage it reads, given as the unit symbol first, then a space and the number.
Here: mV 110
